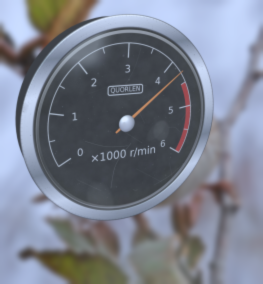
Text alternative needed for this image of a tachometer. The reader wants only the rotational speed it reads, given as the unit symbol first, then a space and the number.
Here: rpm 4250
